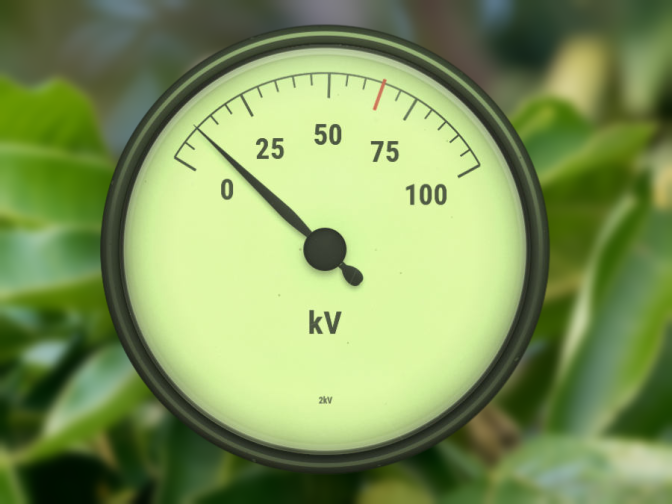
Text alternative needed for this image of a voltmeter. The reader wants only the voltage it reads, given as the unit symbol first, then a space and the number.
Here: kV 10
